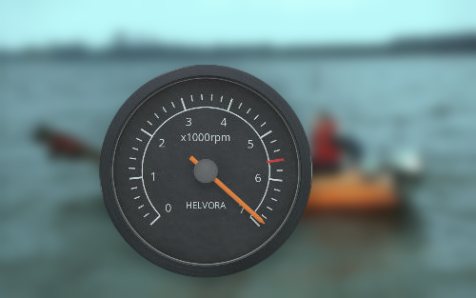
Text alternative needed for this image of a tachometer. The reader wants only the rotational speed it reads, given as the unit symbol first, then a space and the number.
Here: rpm 6900
